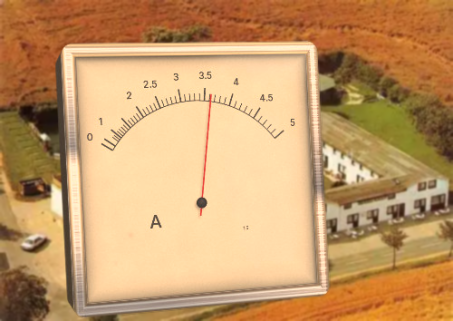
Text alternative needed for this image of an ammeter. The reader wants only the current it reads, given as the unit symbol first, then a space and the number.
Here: A 3.6
